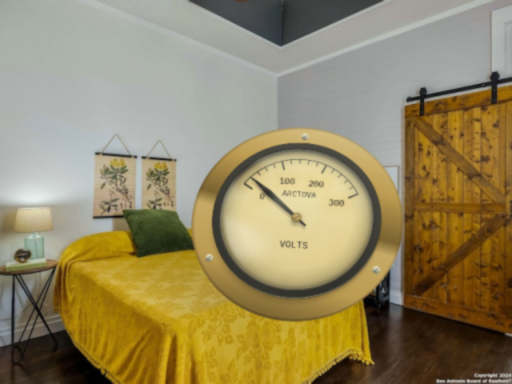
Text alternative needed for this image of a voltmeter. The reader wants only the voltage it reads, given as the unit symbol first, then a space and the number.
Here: V 20
